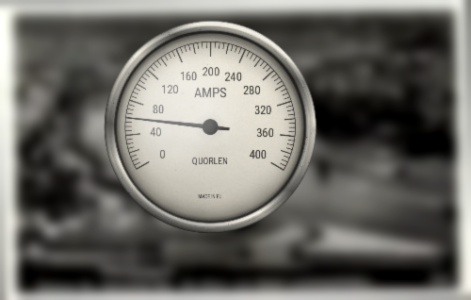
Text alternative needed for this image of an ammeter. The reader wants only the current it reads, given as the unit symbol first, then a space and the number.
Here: A 60
